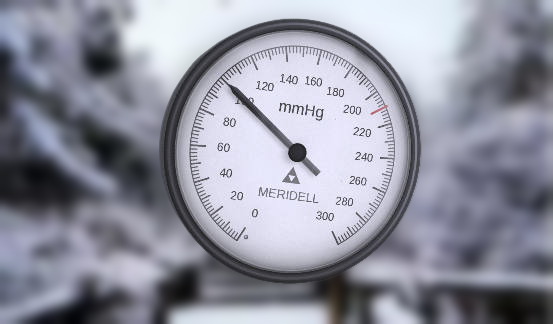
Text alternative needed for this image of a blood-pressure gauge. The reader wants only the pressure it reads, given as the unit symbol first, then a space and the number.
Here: mmHg 100
